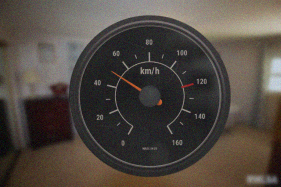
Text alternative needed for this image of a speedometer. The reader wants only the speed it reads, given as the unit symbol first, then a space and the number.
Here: km/h 50
